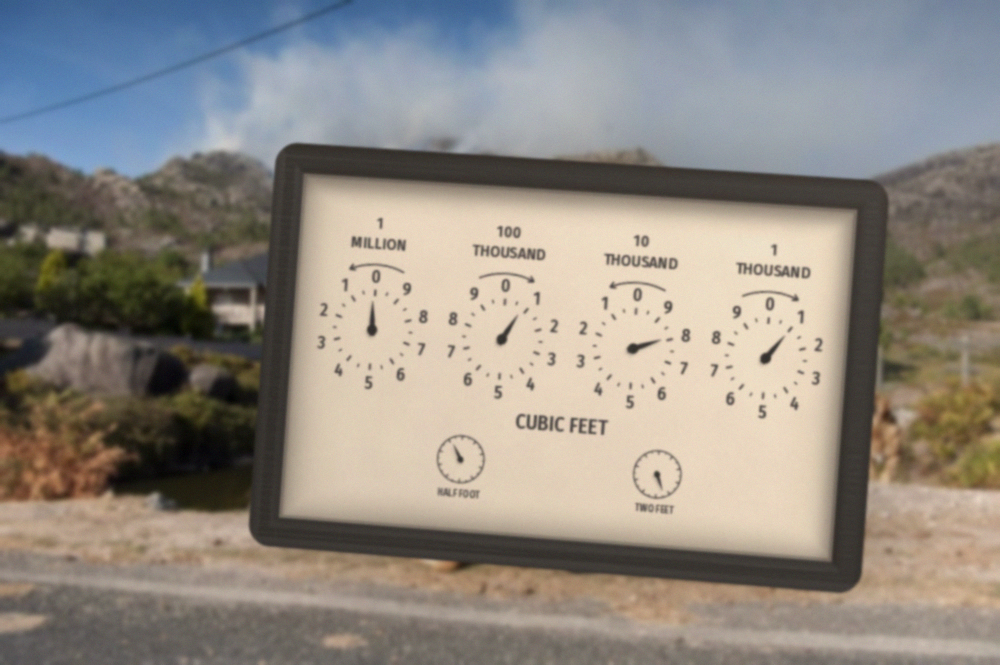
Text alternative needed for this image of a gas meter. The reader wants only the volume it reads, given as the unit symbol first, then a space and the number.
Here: ft³ 8100
